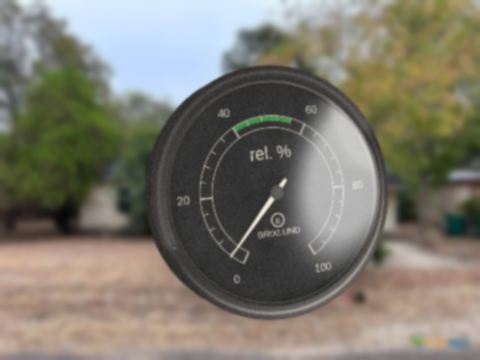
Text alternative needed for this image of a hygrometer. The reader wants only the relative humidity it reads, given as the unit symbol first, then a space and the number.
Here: % 4
